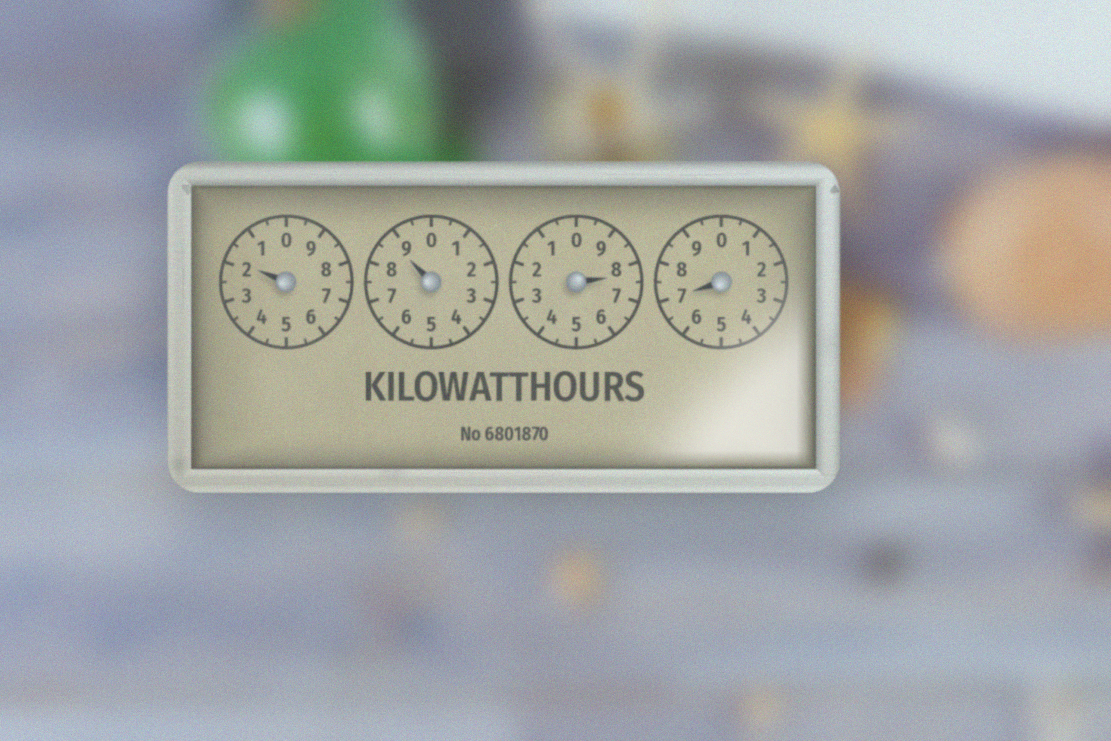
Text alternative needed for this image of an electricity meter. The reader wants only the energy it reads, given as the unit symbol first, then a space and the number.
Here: kWh 1877
